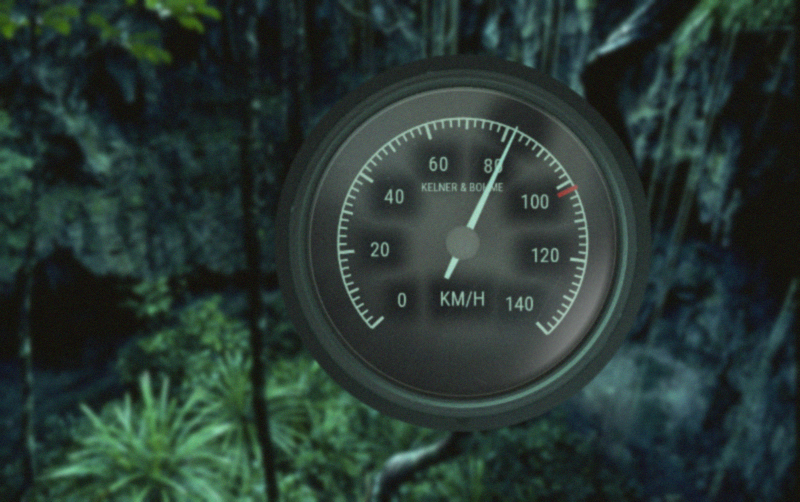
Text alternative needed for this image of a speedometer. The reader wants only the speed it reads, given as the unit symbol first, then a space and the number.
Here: km/h 82
